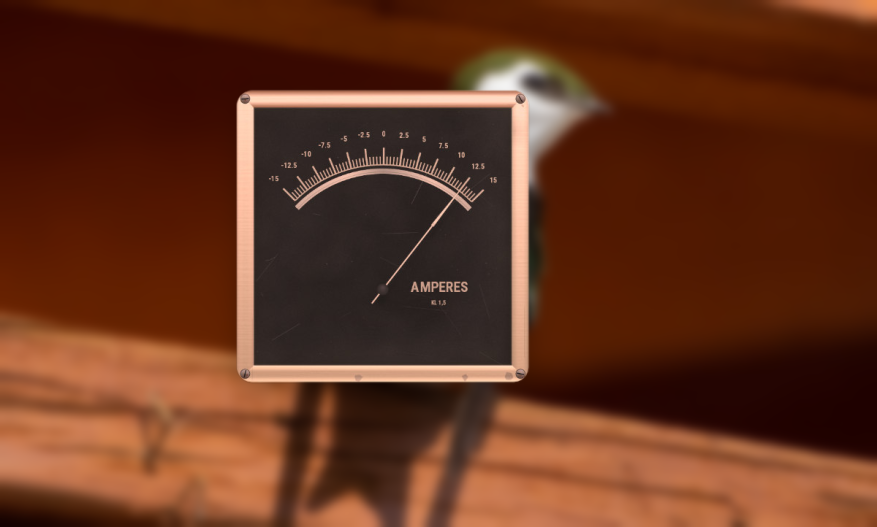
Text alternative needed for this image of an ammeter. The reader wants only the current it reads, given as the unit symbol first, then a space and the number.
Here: A 12.5
